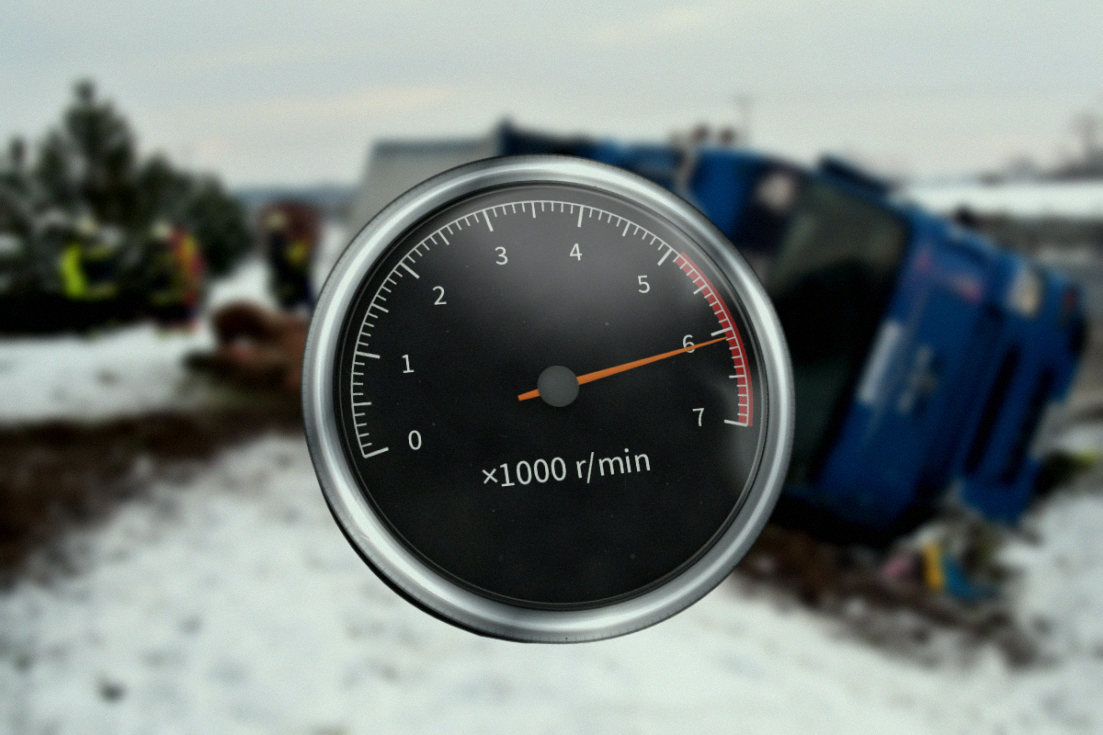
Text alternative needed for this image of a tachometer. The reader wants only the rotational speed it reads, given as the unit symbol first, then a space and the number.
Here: rpm 6100
